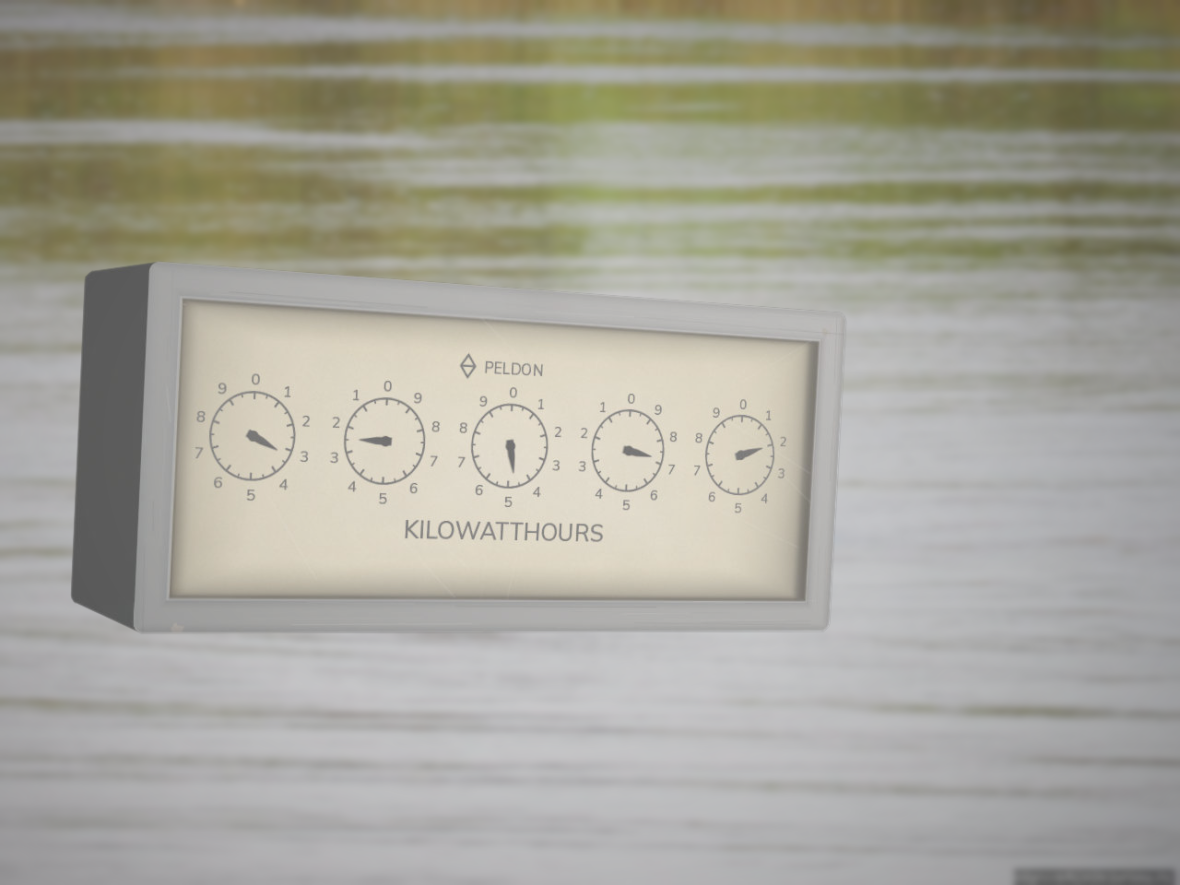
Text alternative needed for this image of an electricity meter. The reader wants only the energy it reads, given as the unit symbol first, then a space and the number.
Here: kWh 32472
